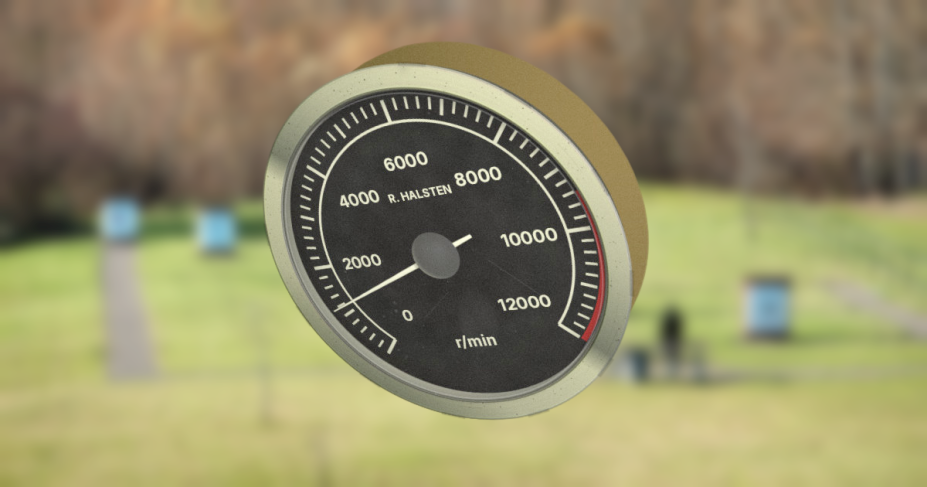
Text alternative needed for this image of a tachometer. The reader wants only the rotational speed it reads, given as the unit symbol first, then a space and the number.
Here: rpm 1200
